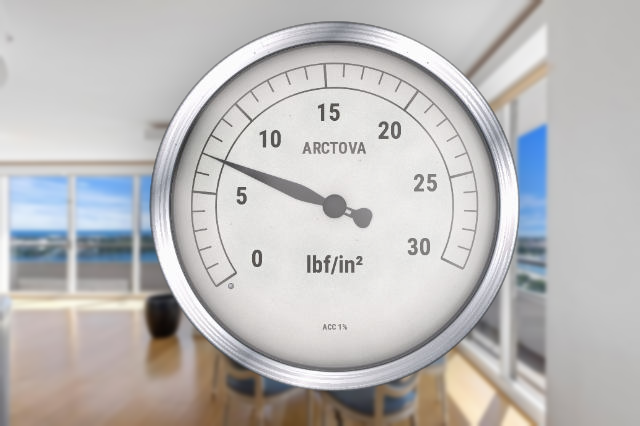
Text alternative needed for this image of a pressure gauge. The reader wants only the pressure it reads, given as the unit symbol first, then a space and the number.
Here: psi 7
